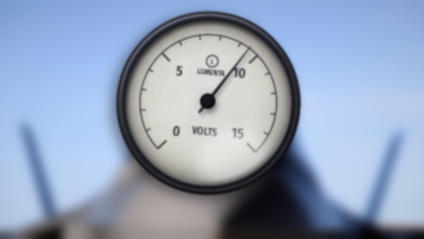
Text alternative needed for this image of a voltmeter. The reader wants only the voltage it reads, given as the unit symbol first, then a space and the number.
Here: V 9.5
